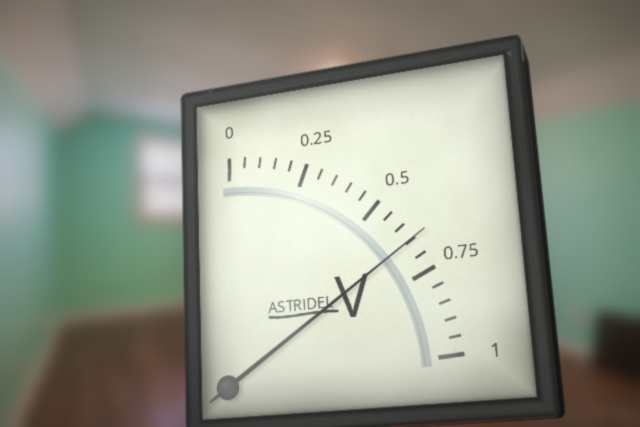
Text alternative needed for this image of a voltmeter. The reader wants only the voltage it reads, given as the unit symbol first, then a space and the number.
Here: V 0.65
